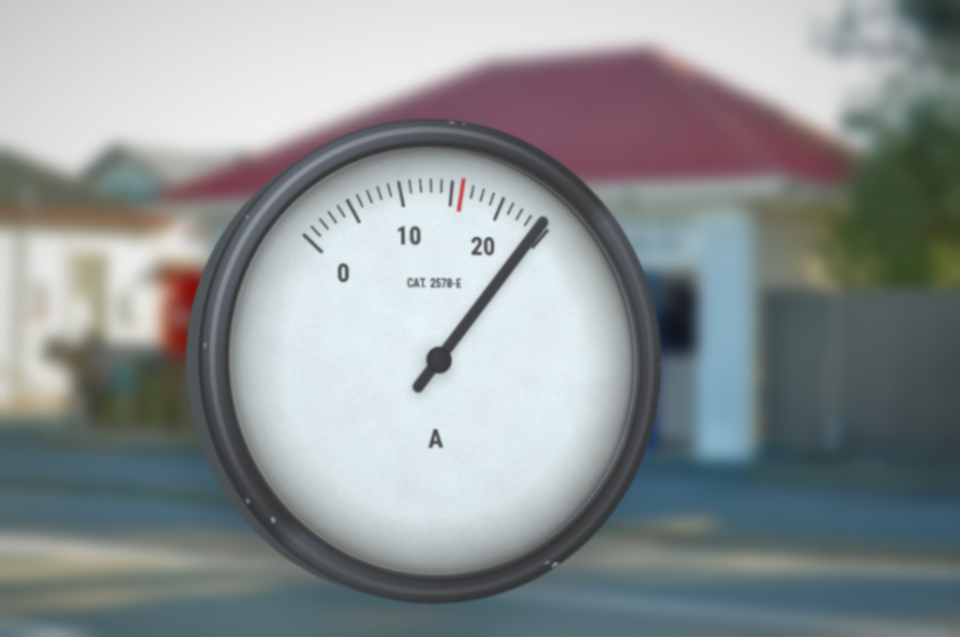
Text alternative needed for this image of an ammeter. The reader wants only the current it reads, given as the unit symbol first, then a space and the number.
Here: A 24
